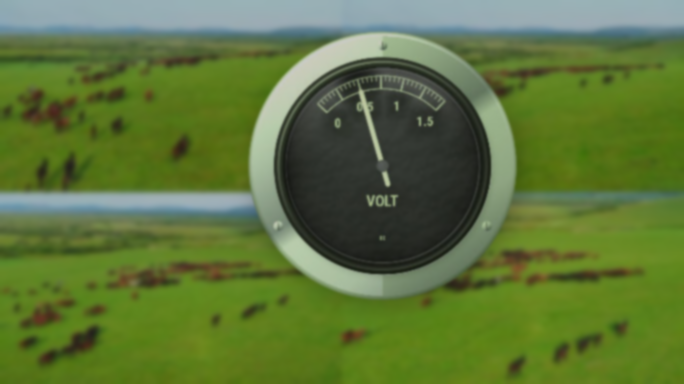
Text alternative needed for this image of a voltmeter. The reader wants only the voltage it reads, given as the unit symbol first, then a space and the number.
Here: V 0.5
